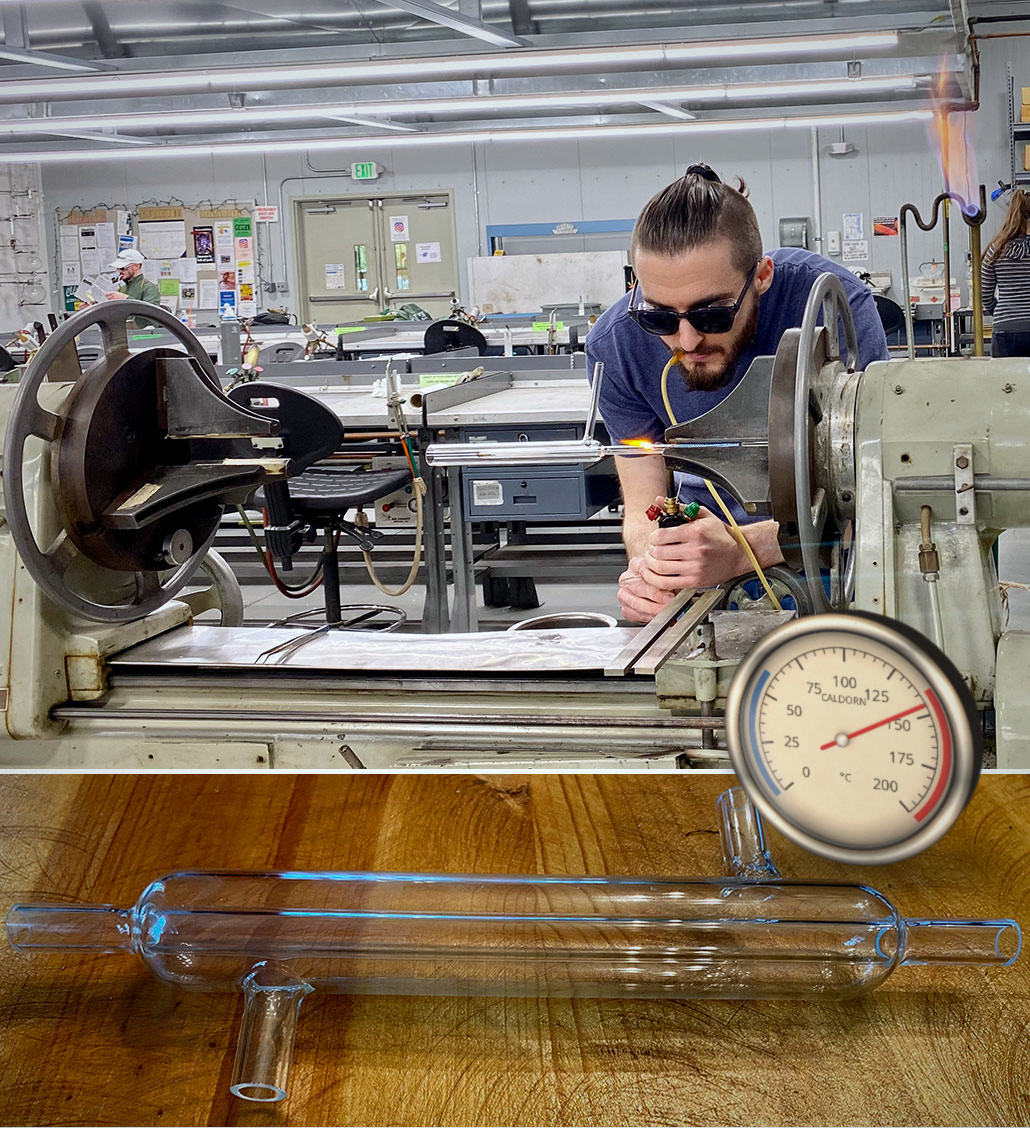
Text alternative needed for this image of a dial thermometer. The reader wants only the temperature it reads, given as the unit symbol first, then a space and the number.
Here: °C 145
